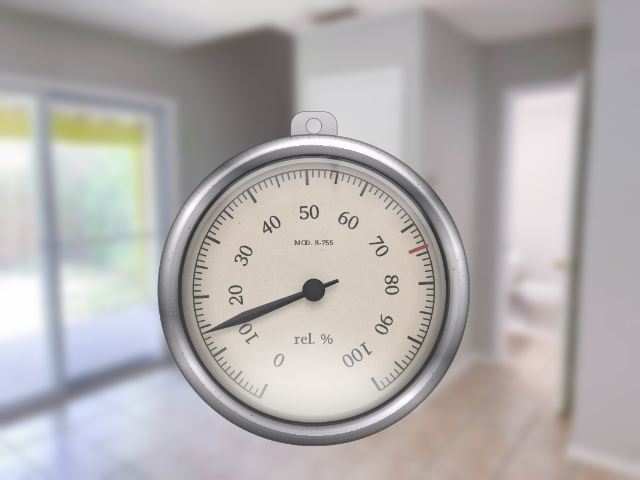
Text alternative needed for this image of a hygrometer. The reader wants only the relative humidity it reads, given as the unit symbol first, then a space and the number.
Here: % 14
